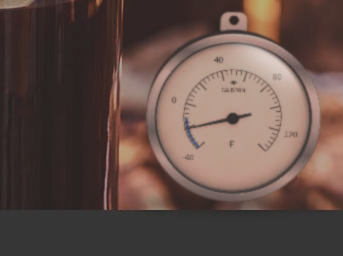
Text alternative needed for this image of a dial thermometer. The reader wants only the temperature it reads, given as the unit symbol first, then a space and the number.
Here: °F -20
